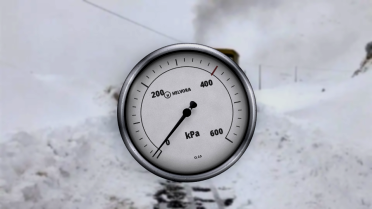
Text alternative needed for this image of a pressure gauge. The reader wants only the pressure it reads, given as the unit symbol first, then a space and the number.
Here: kPa 10
